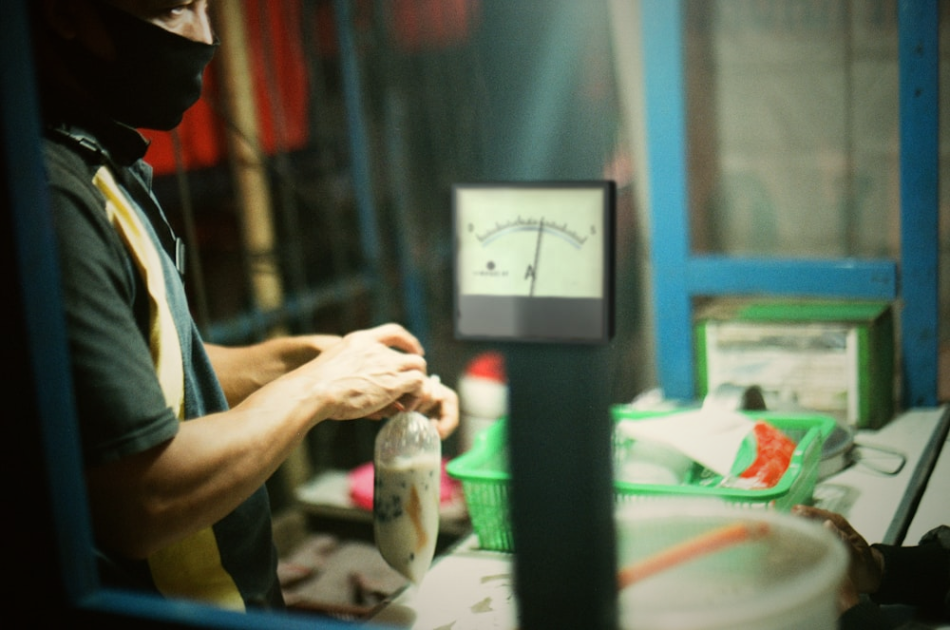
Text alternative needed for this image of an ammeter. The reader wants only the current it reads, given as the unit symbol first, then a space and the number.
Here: A 3
